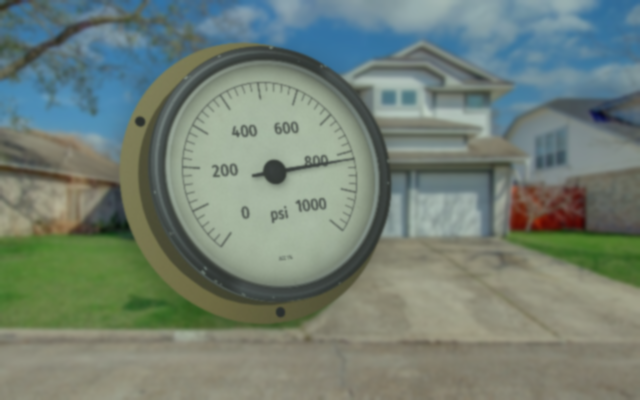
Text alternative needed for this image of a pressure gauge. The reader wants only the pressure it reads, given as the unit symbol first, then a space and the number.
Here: psi 820
